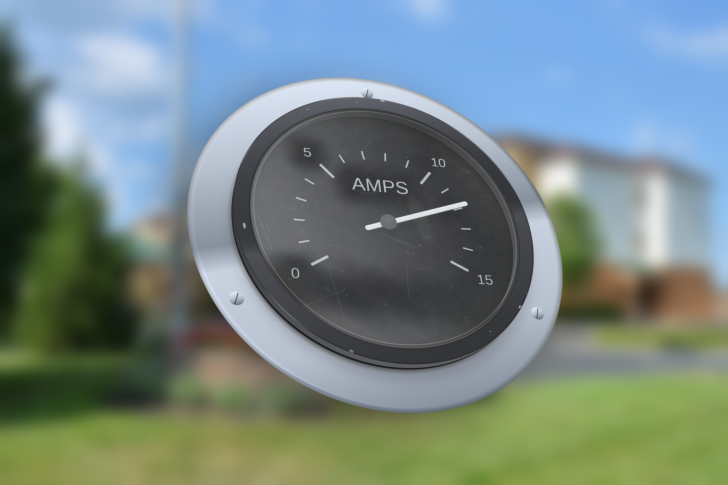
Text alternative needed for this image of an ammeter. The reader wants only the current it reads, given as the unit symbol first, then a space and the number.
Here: A 12
